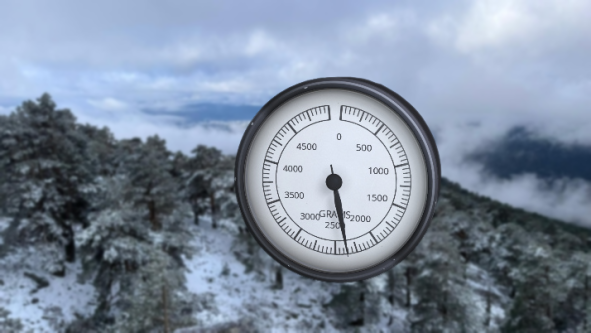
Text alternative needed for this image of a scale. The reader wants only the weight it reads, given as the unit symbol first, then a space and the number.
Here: g 2350
